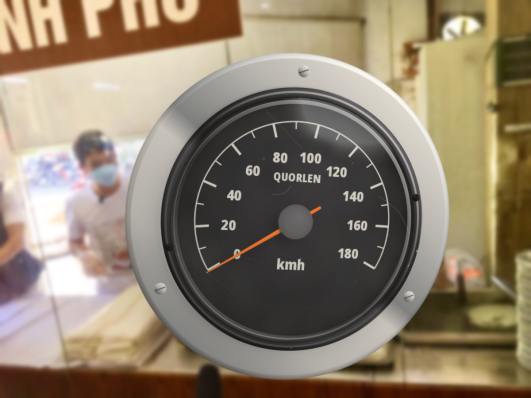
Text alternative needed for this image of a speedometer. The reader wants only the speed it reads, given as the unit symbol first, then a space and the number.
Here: km/h 0
